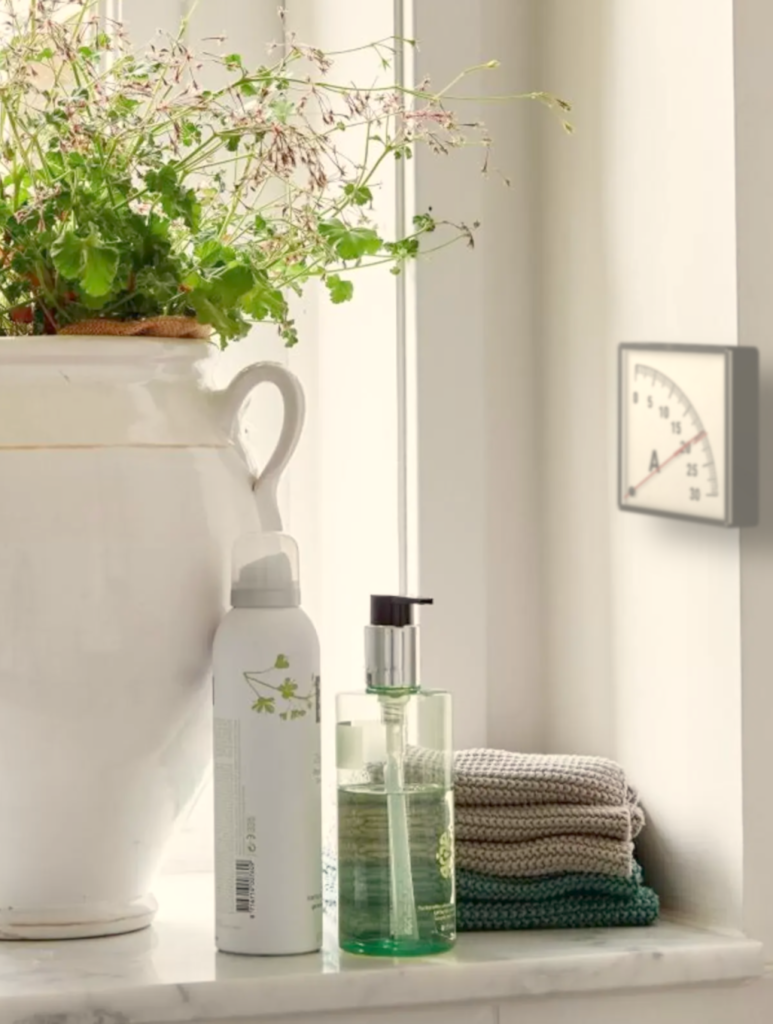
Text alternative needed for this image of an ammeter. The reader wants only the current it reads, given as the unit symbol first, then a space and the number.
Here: A 20
